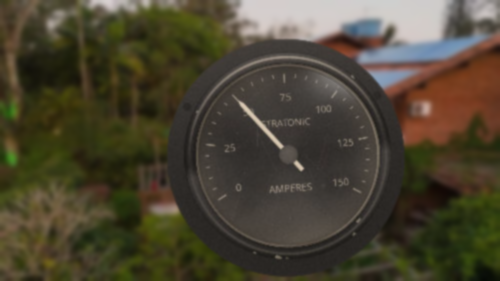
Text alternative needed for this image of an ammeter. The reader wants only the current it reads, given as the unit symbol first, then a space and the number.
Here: A 50
